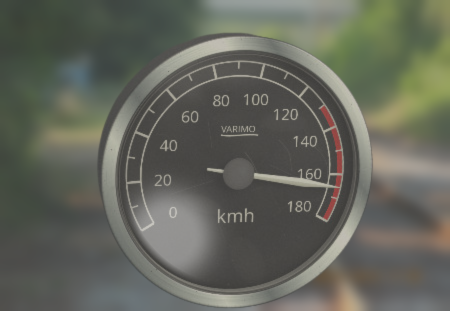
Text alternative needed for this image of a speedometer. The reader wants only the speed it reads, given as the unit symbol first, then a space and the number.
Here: km/h 165
